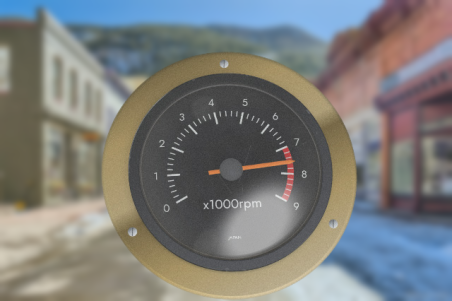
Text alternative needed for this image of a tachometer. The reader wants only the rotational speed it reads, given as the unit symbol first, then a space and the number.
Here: rpm 7600
